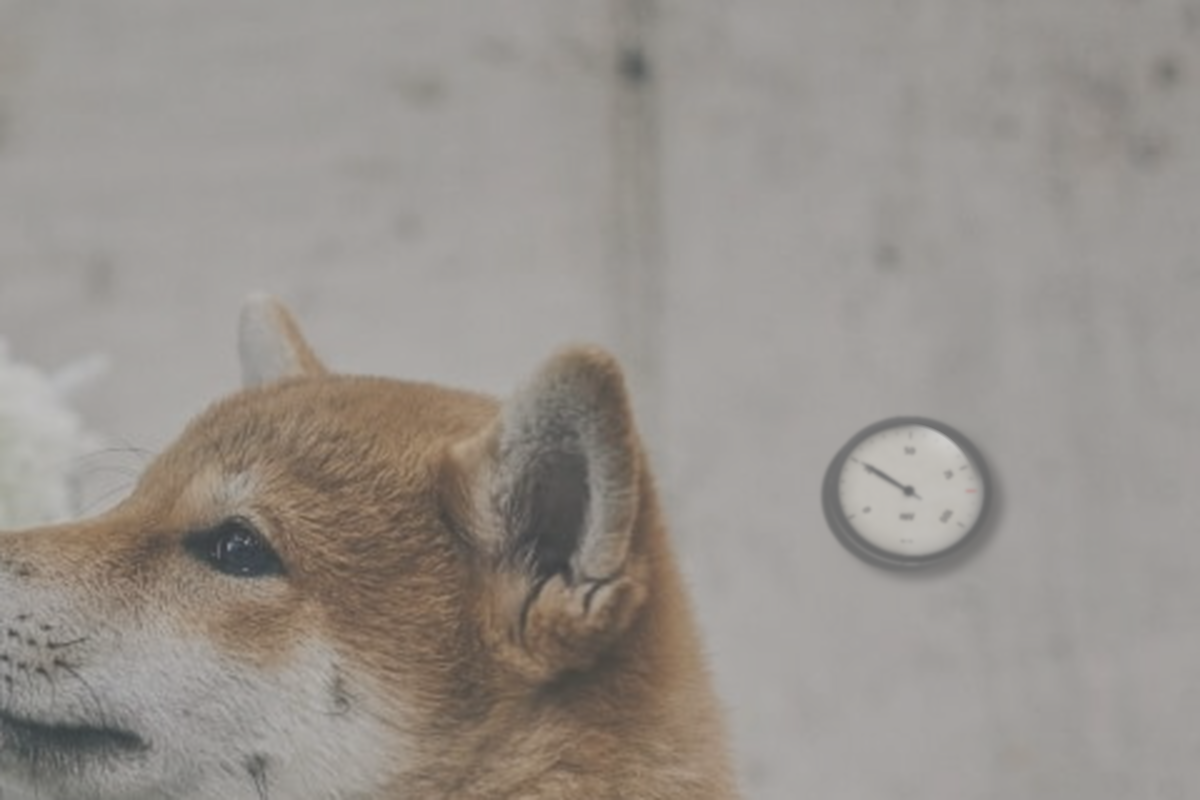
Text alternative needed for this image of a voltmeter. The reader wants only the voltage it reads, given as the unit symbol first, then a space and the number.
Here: mV 25
